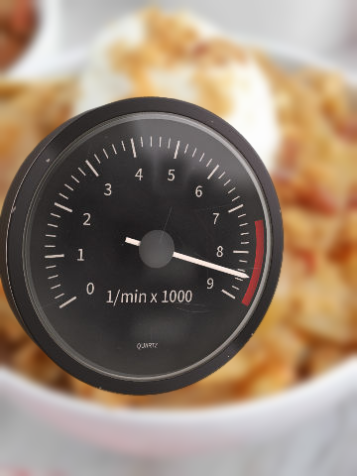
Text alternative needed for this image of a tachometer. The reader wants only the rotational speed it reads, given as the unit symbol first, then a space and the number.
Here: rpm 8500
